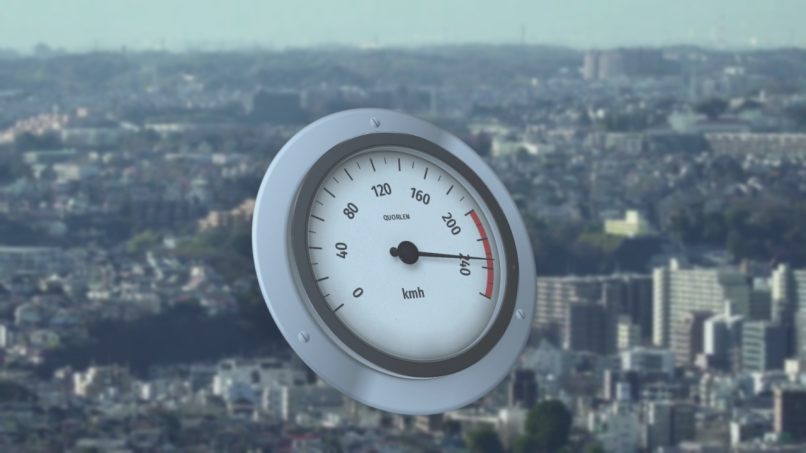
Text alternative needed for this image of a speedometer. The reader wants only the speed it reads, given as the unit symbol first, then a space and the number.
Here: km/h 235
